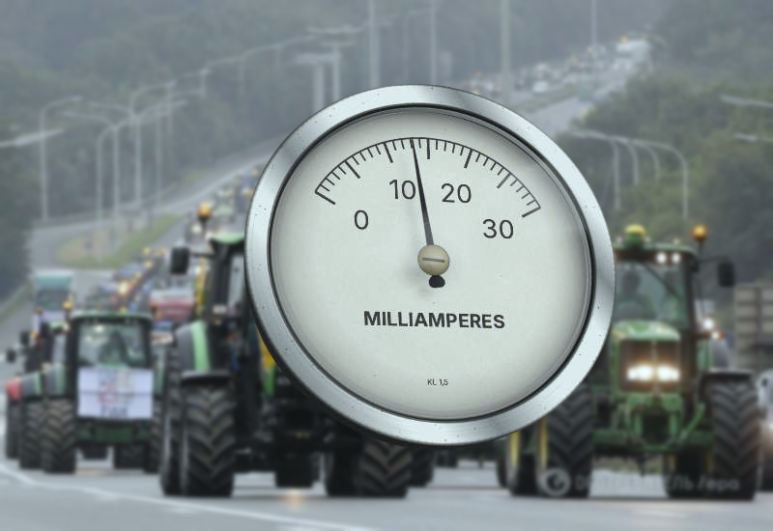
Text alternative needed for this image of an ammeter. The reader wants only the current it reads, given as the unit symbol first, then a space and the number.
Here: mA 13
